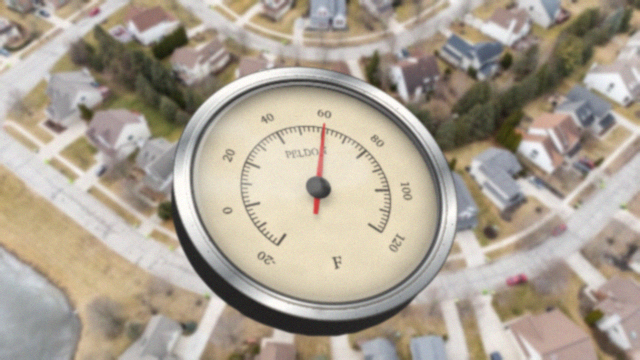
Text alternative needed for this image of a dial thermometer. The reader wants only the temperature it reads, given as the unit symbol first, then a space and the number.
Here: °F 60
